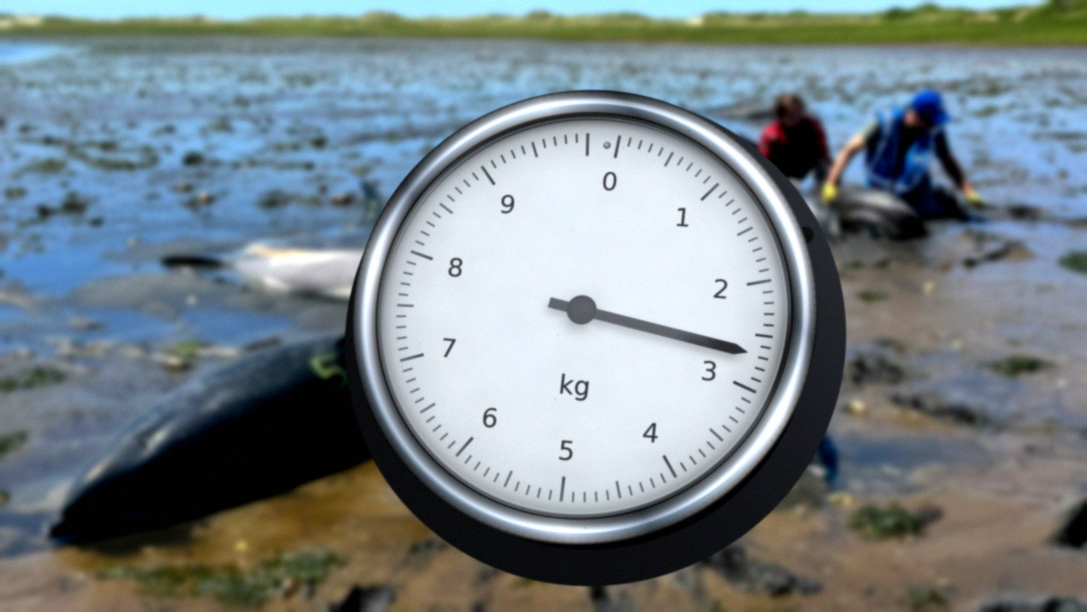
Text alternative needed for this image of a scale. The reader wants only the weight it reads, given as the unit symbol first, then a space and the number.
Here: kg 2.7
